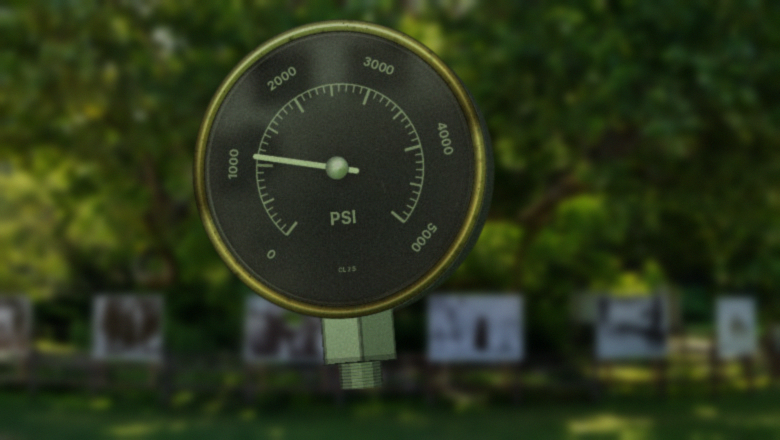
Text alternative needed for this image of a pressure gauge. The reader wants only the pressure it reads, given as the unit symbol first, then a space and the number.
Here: psi 1100
